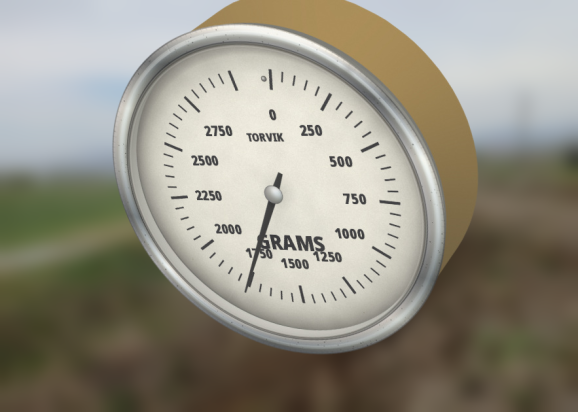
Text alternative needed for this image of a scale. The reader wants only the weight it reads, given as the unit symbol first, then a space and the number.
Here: g 1750
